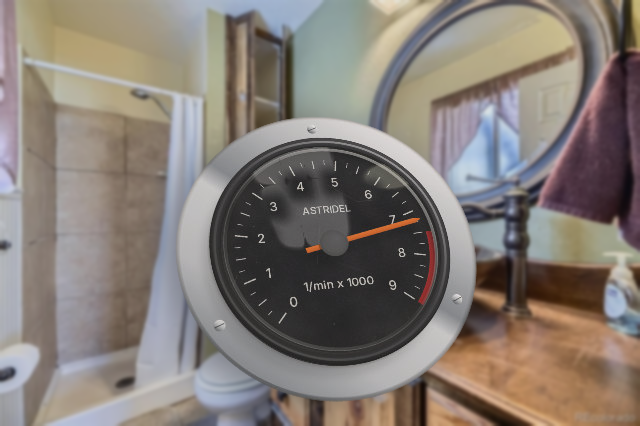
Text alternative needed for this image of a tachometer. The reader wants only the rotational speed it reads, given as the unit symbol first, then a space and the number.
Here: rpm 7250
